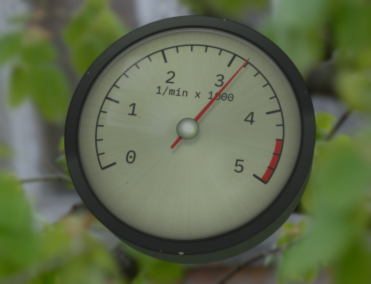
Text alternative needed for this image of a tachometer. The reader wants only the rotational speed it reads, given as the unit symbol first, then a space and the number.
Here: rpm 3200
